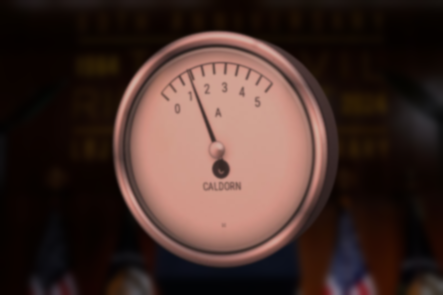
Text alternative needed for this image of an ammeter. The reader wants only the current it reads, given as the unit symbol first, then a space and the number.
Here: A 1.5
